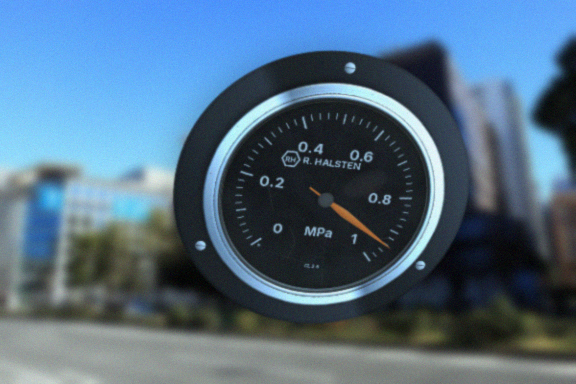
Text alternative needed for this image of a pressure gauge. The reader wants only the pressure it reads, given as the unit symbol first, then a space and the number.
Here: MPa 0.94
